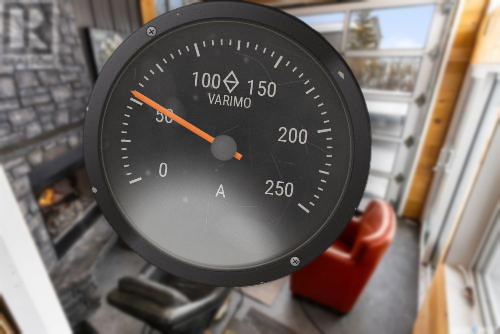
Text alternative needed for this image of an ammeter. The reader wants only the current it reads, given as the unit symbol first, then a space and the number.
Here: A 55
